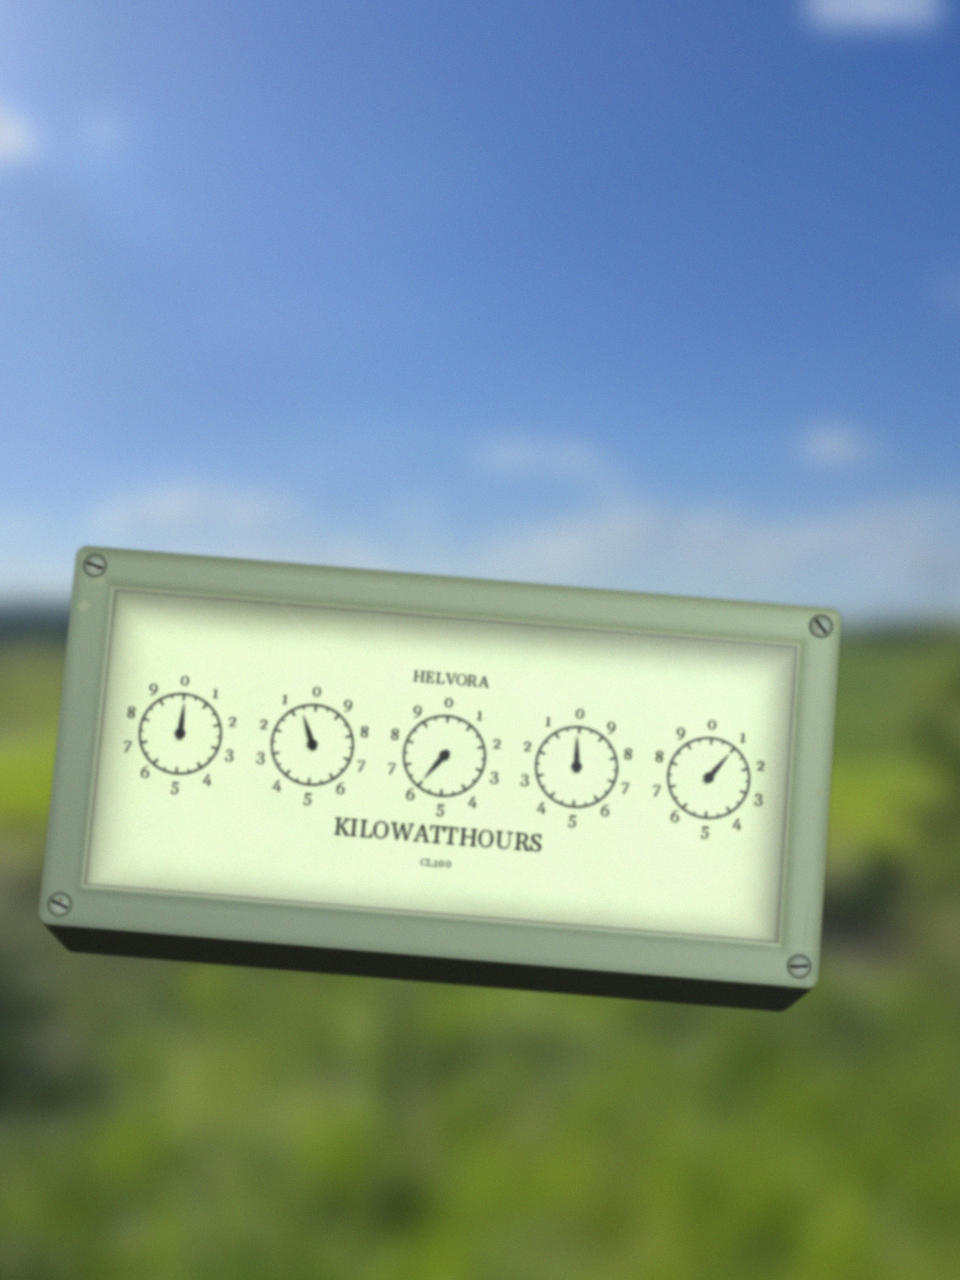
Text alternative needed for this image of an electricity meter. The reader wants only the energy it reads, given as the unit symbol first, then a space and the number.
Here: kWh 601
